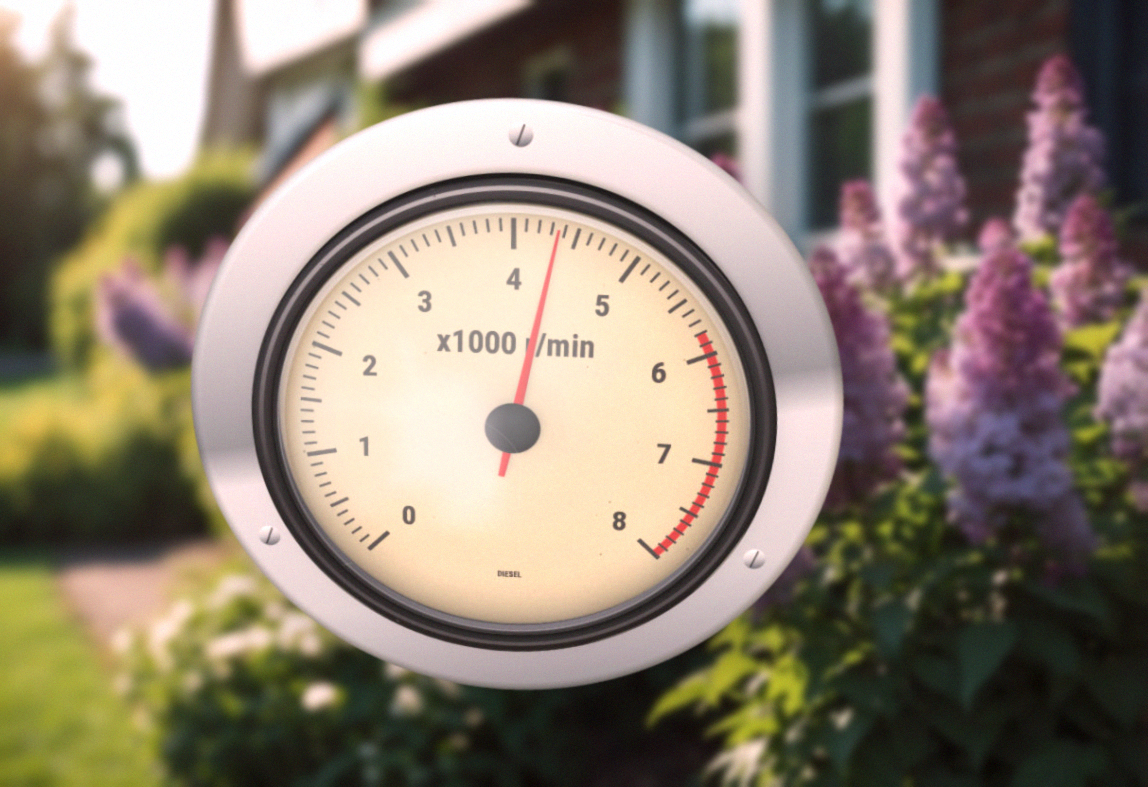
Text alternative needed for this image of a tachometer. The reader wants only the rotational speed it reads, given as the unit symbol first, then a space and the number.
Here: rpm 4350
